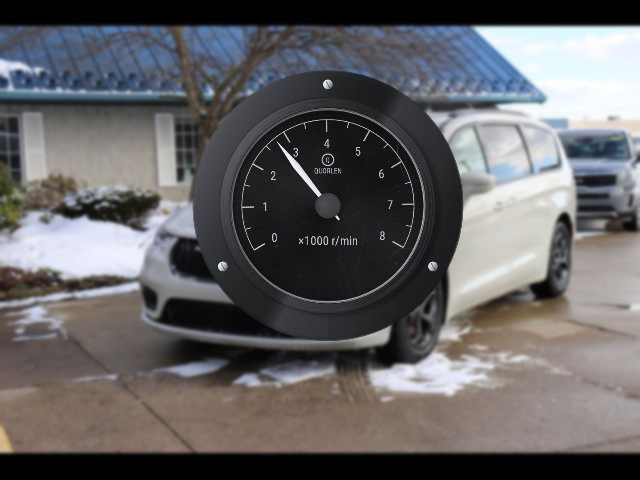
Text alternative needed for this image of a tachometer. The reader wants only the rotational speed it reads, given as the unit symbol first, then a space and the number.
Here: rpm 2750
